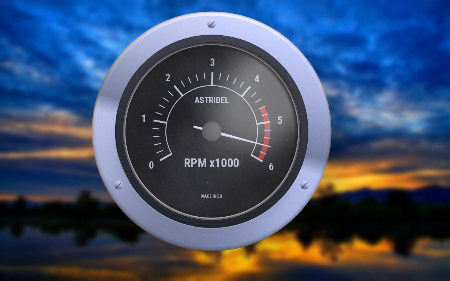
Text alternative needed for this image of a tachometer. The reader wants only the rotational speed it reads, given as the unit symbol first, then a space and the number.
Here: rpm 5600
